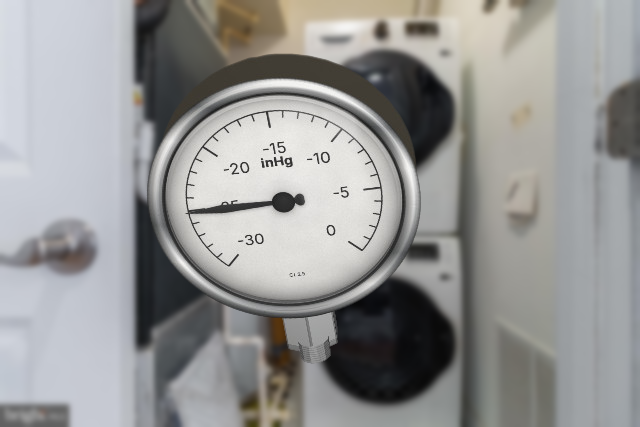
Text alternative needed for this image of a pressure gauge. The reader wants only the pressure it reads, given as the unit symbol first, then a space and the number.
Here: inHg -25
